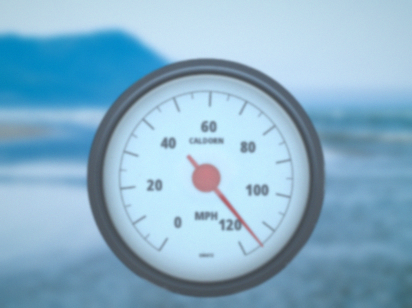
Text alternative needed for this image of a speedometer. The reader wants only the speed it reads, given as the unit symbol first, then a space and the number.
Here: mph 115
